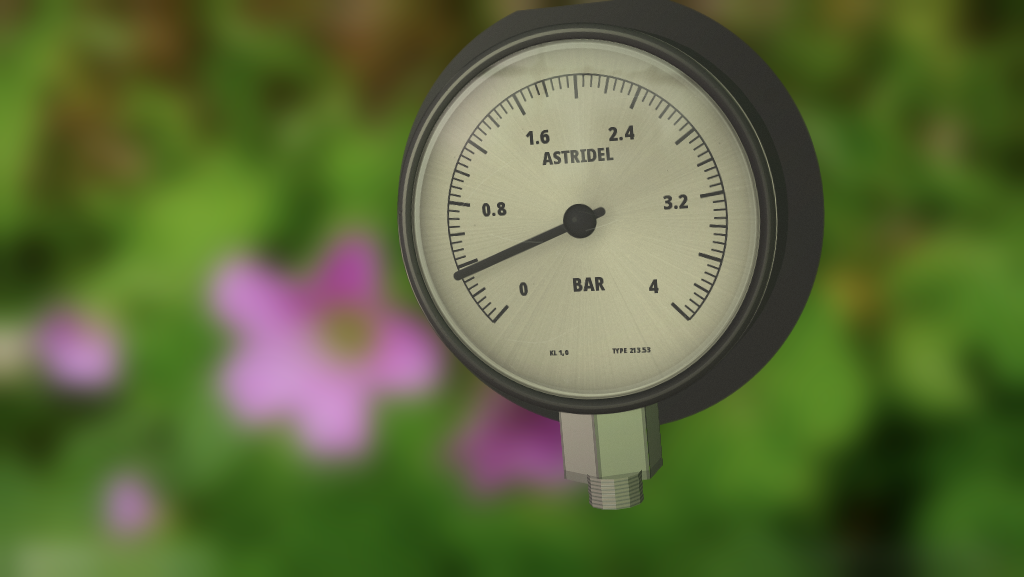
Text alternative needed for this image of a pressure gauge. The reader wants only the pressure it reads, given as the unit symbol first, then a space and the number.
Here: bar 0.35
